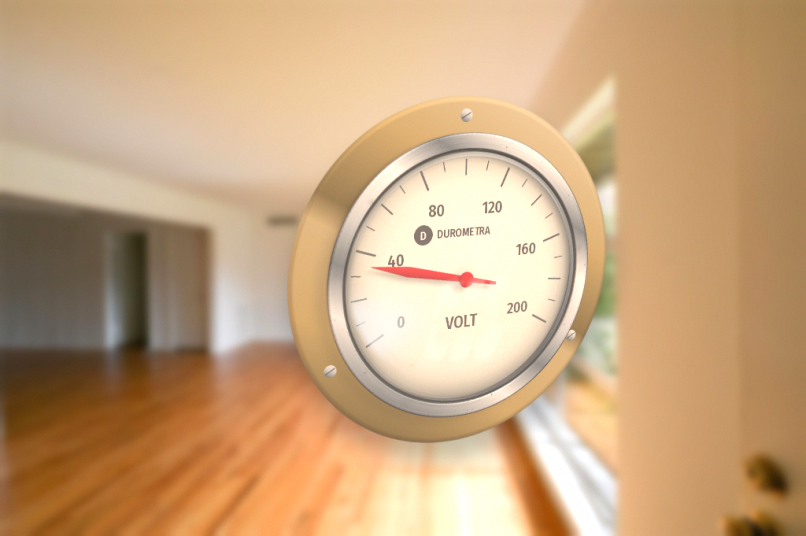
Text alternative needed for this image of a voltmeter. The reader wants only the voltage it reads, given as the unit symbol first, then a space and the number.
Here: V 35
